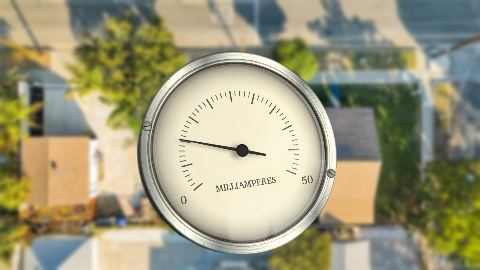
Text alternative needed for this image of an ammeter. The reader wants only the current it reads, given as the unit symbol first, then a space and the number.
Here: mA 10
